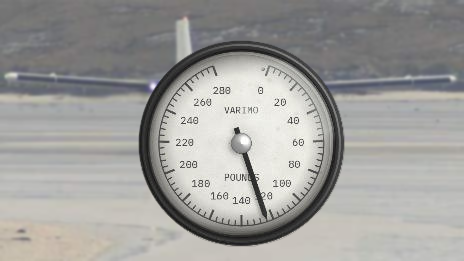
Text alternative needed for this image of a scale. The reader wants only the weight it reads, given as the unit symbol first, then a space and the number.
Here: lb 124
